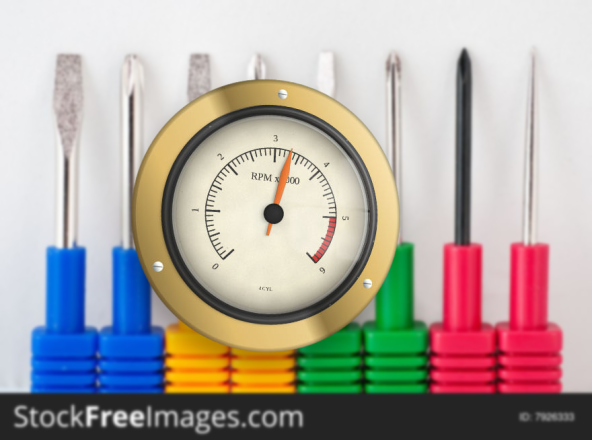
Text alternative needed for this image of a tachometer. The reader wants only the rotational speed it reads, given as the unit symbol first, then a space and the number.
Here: rpm 3300
